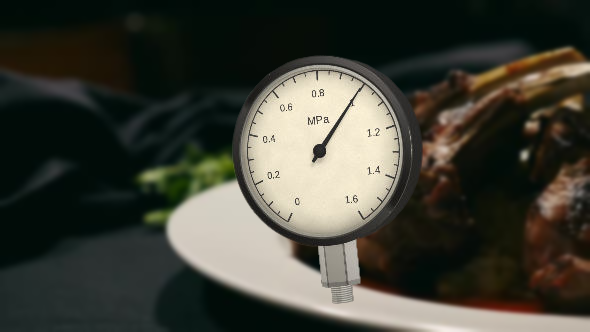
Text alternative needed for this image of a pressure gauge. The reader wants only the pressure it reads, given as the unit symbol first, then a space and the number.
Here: MPa 1
